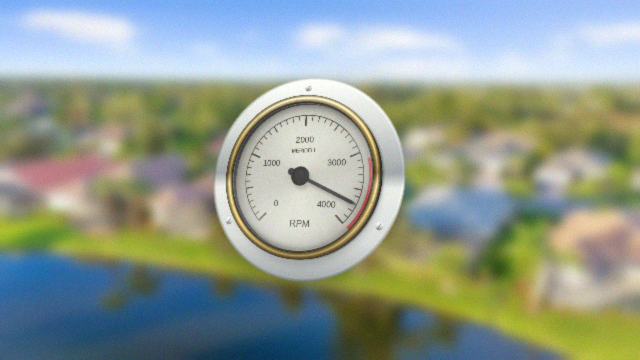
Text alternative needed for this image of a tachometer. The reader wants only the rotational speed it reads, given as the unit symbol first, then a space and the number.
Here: rpm 3700
